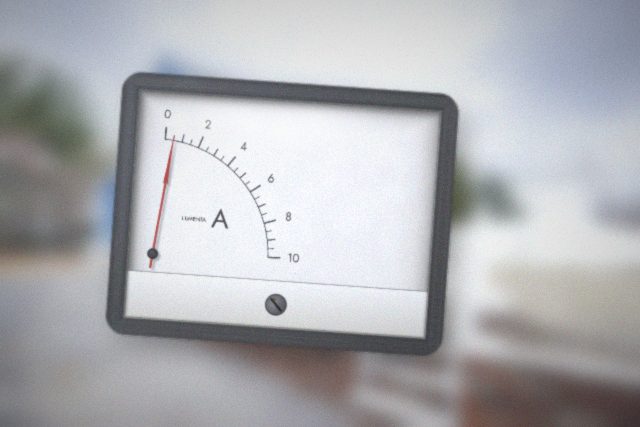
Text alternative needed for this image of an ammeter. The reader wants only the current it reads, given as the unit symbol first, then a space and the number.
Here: A 0.5
